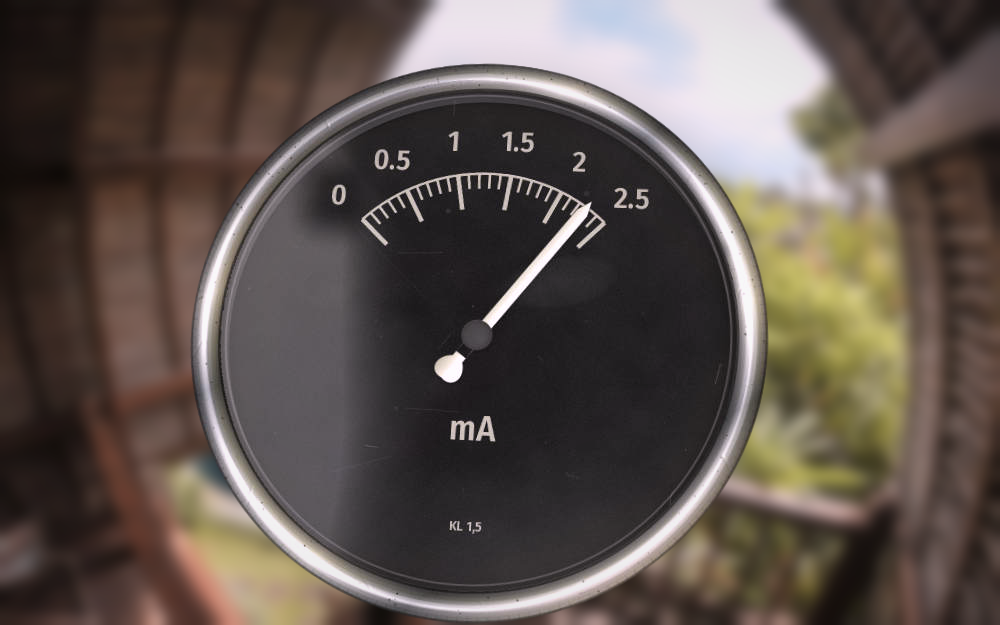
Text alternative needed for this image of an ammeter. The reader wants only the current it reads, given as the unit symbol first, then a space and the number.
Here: mA 2.3
